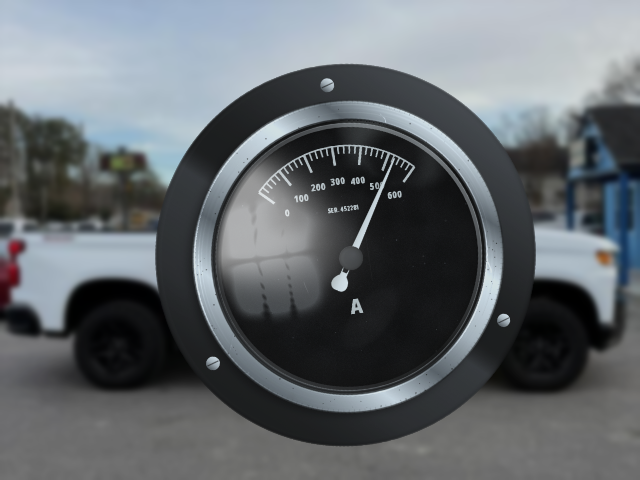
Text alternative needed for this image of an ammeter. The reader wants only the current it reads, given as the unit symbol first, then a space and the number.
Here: A 520
